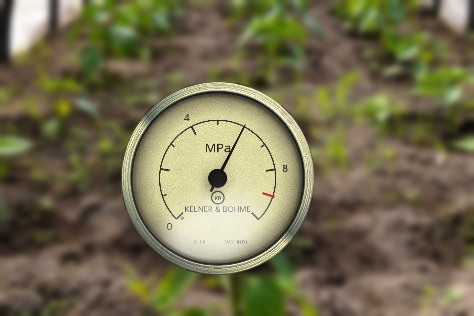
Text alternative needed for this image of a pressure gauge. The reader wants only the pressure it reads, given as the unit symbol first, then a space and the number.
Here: MPa 6
